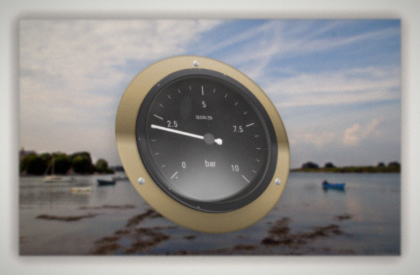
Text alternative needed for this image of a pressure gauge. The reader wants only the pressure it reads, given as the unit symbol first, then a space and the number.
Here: bar 2
